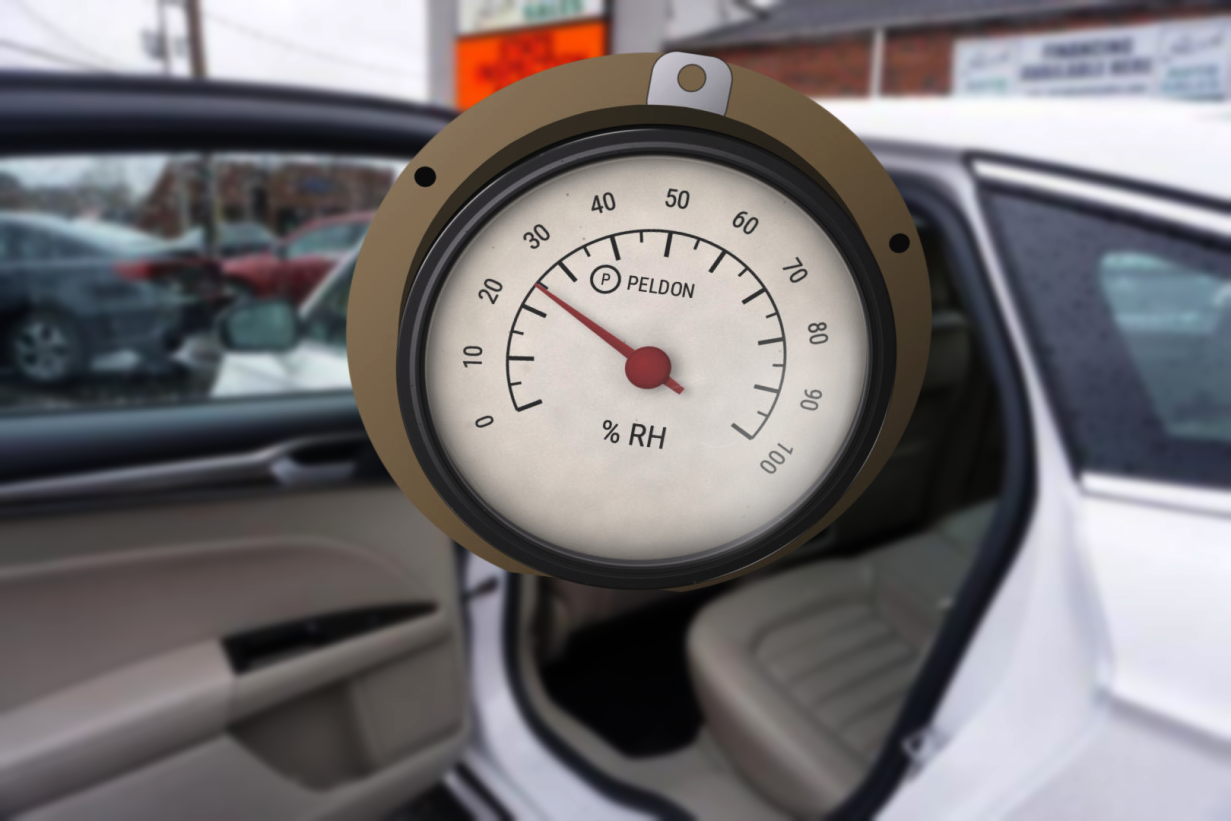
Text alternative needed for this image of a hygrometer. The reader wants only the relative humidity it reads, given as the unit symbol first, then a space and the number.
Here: % 25
